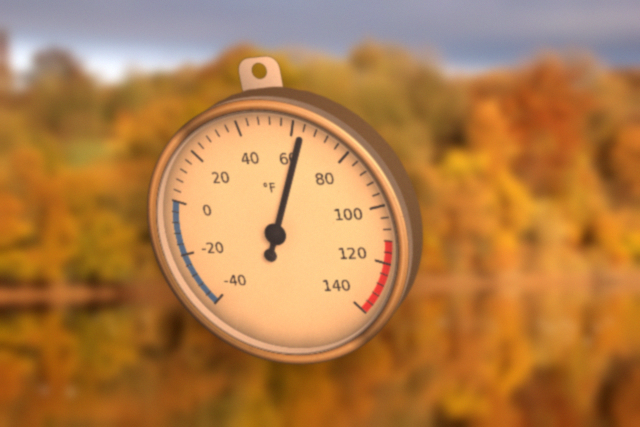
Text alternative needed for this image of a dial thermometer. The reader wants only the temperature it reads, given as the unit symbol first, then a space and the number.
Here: °F 64
